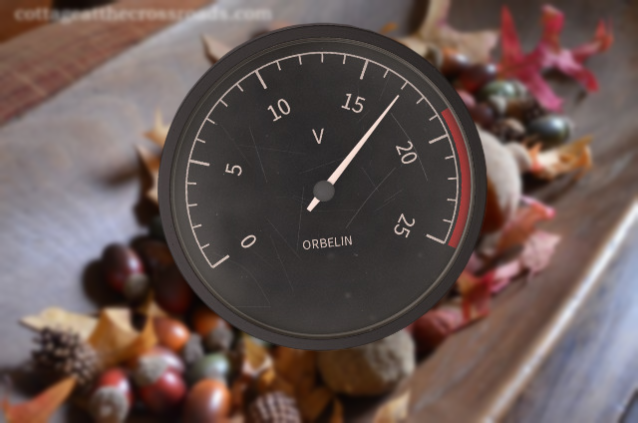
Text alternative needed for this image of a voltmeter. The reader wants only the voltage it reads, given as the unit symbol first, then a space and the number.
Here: V 17
